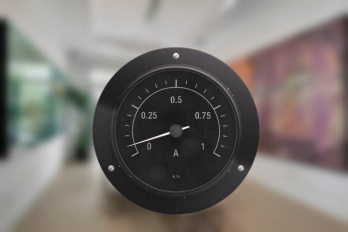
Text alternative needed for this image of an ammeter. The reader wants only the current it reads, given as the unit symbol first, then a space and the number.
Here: A 0.05
